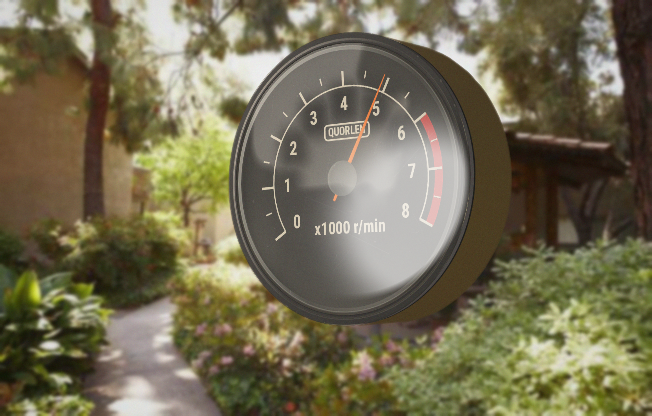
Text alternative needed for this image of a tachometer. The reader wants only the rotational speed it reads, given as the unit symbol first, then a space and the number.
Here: rpm 5000
